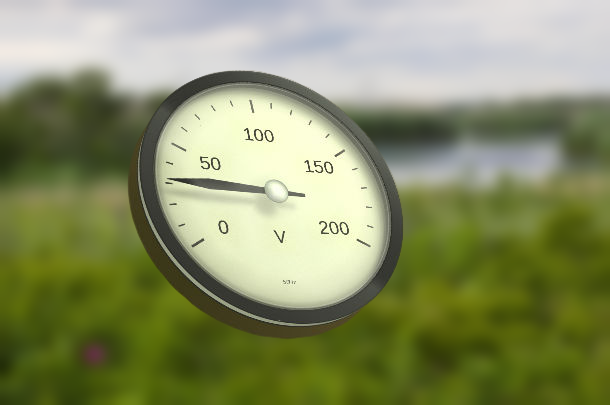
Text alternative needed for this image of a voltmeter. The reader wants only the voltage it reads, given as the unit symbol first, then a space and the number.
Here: V 30
